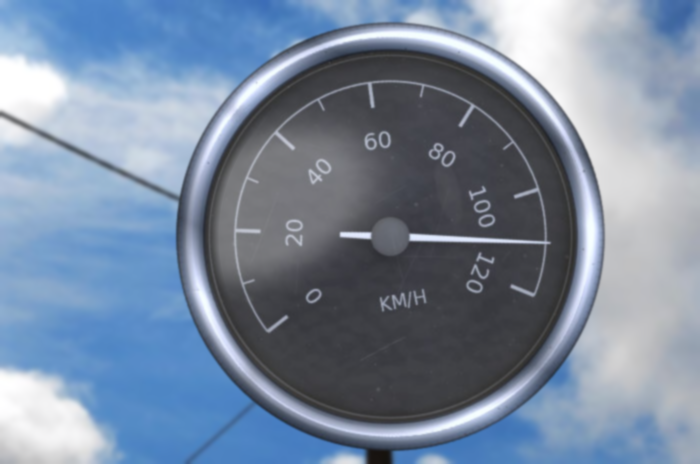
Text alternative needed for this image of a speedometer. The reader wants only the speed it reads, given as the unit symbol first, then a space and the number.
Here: km/h 110
